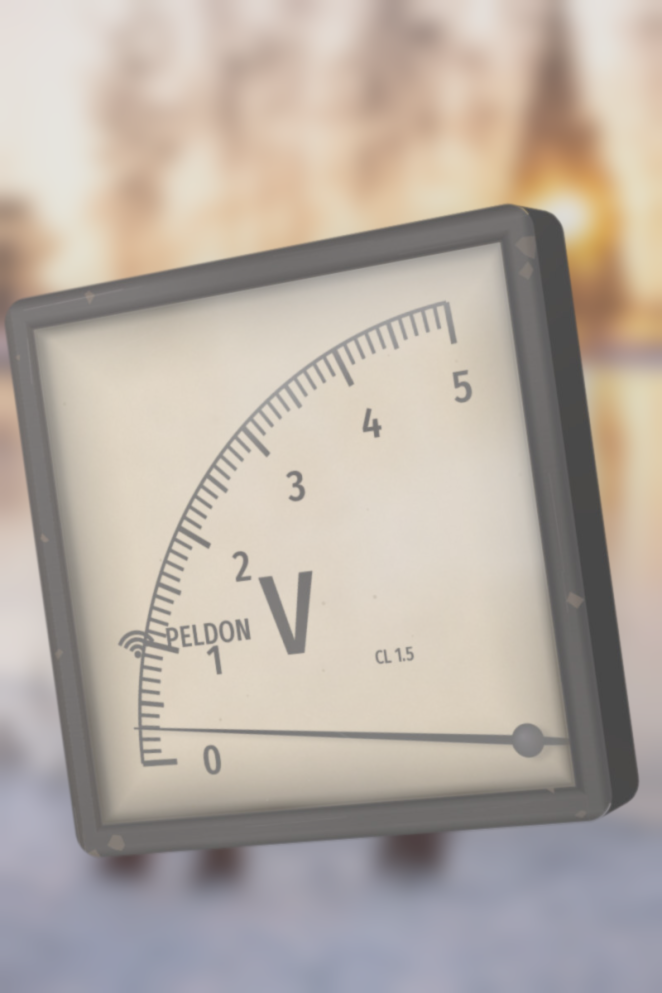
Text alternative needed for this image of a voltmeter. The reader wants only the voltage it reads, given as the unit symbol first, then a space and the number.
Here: V 0.3
